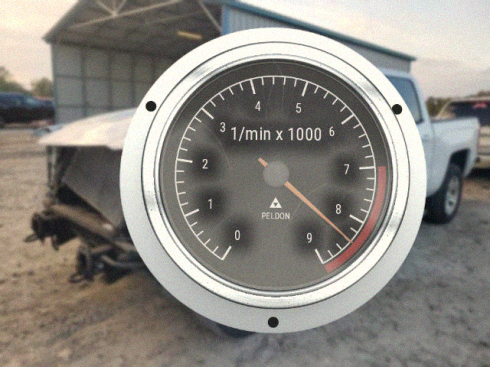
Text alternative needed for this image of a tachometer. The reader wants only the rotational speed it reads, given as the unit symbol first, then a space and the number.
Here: rpm 8400
